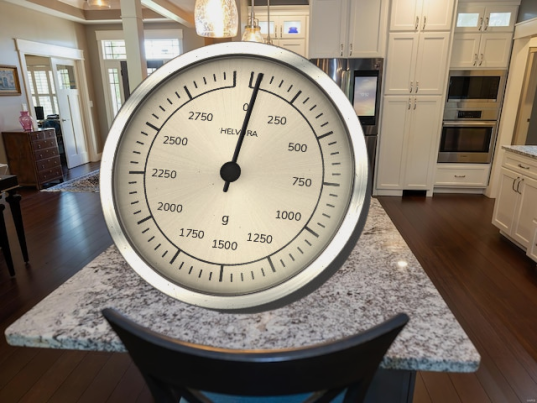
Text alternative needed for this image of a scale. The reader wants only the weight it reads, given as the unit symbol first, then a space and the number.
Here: g 50
